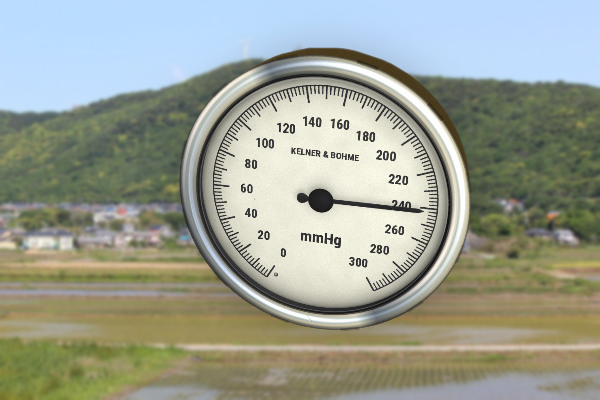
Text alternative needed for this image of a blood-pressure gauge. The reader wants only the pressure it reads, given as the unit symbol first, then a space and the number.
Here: mmHg 240
